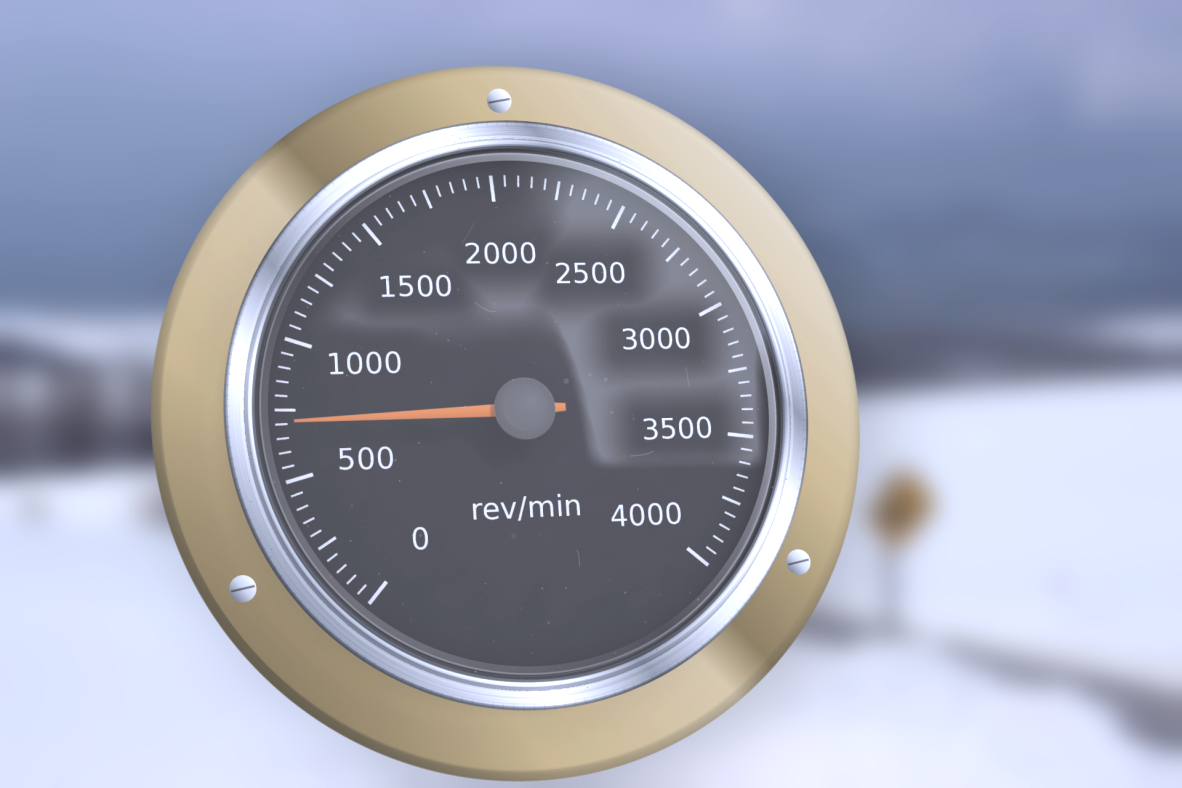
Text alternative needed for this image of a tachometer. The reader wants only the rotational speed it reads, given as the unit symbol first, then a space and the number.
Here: rpm 700
